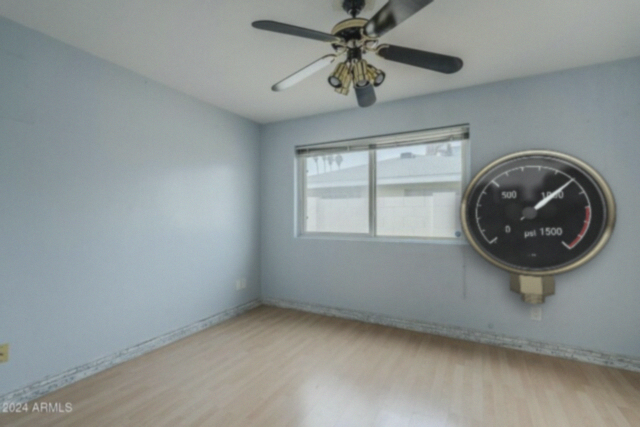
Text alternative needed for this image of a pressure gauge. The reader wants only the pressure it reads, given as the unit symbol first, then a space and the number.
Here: psi 1000
